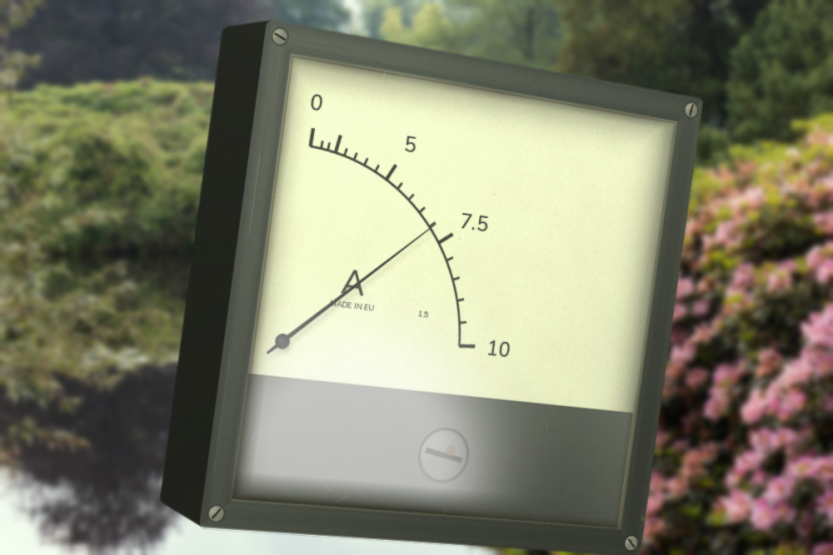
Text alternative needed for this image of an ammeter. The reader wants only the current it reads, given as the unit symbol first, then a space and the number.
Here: A 7
